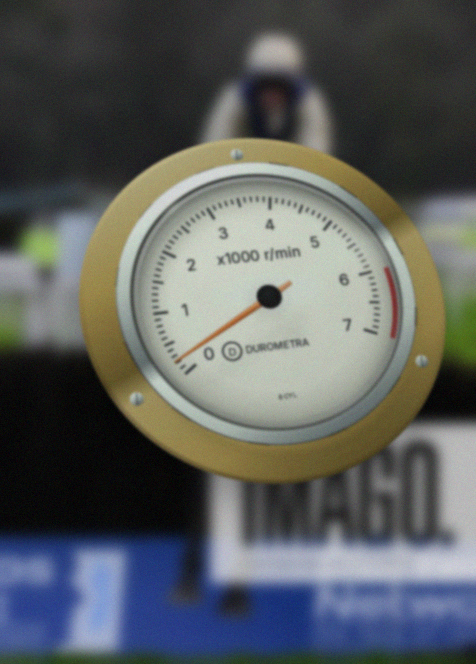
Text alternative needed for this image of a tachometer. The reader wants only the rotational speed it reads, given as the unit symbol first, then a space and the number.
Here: rpm 200
